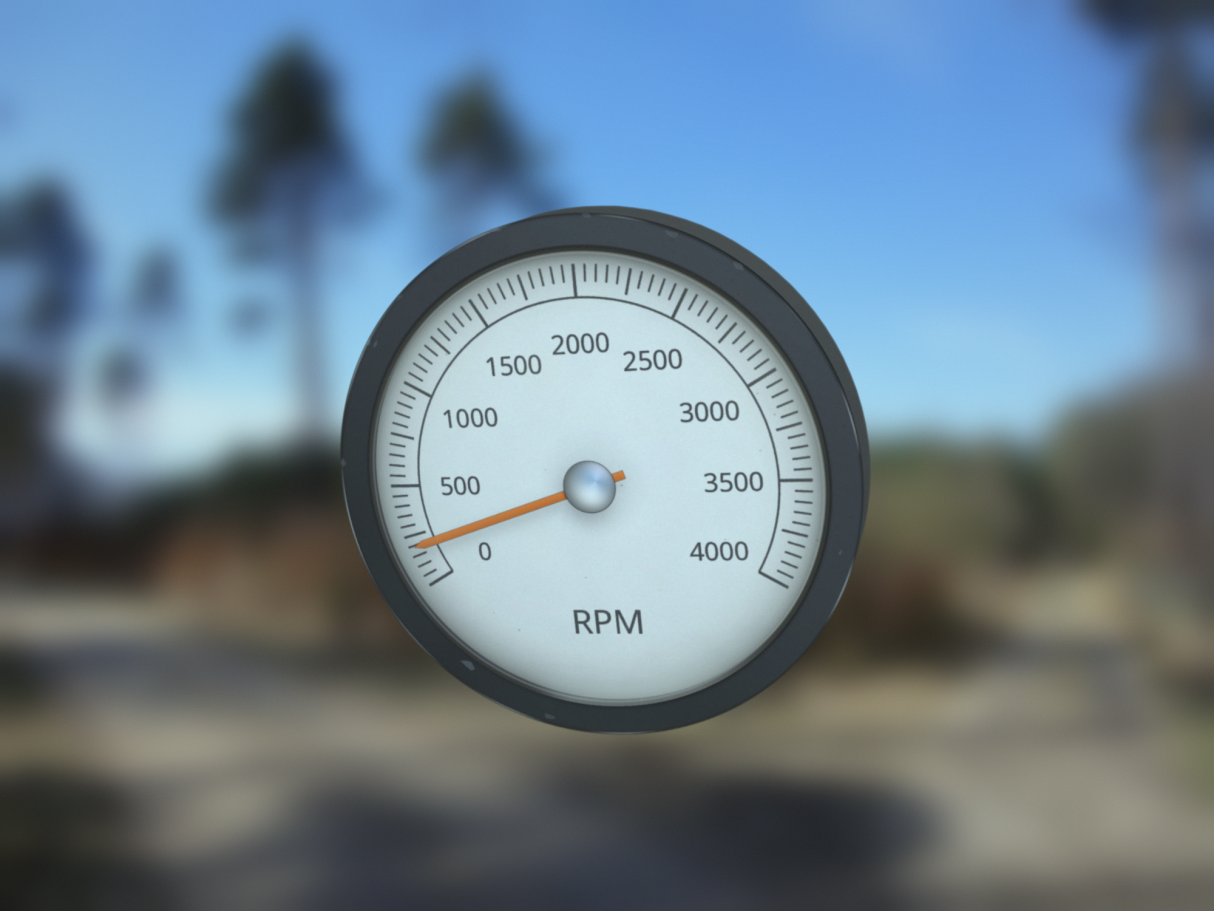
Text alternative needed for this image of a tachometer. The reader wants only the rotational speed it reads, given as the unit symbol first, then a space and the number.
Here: rpm 200
